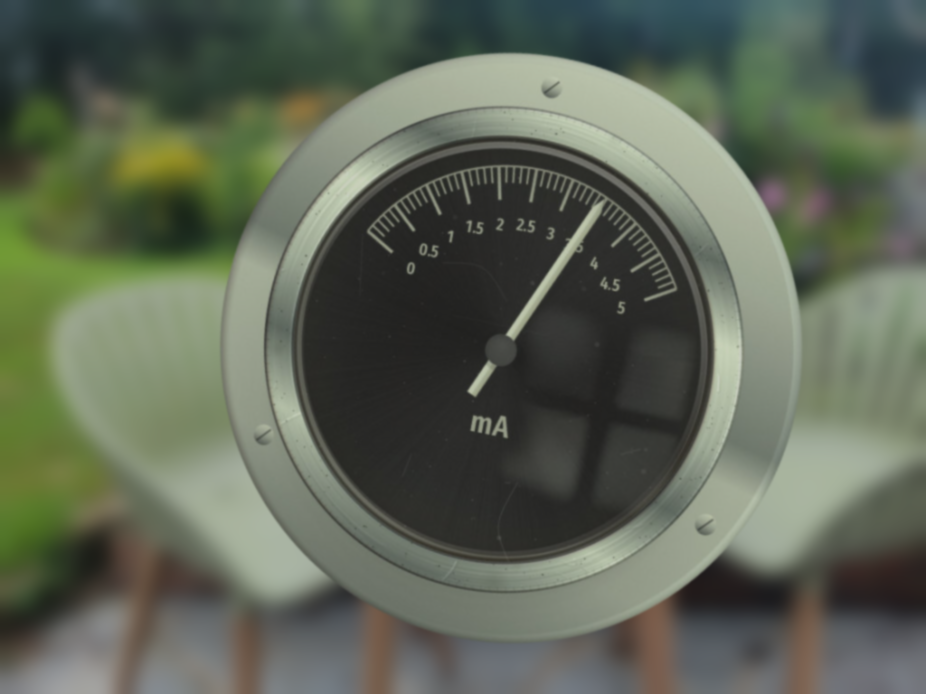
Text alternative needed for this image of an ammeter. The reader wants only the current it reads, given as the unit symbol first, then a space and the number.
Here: mA 3.5
